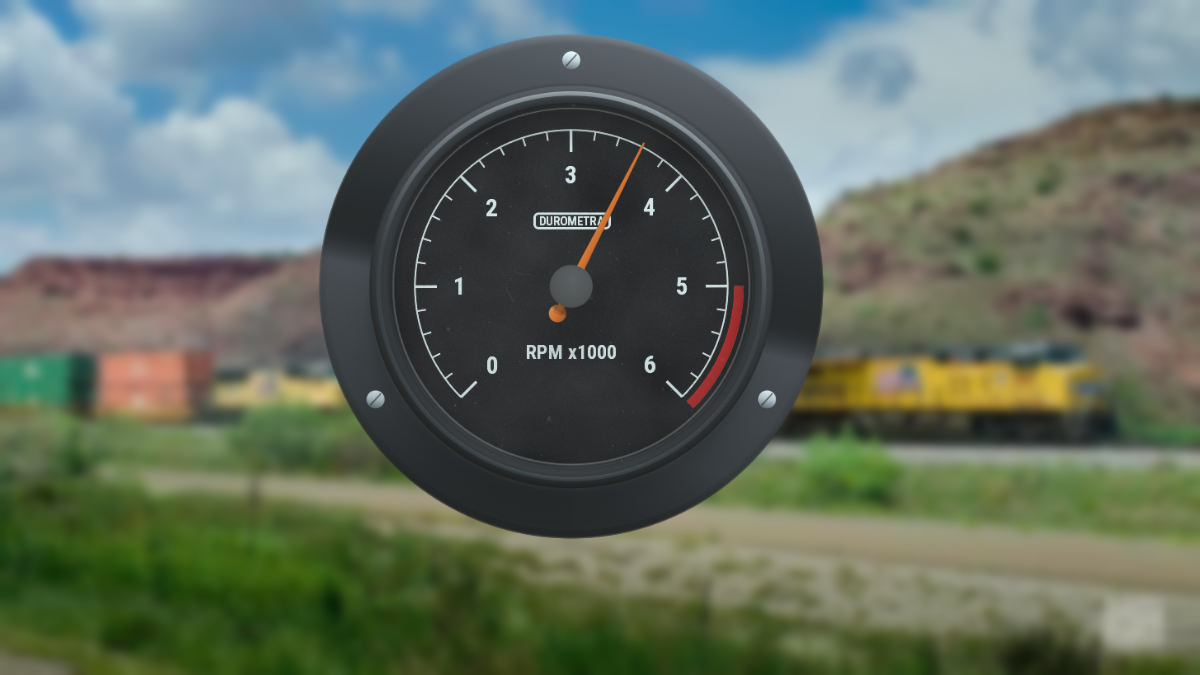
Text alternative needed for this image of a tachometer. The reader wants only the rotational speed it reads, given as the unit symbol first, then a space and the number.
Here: rpm 3600
